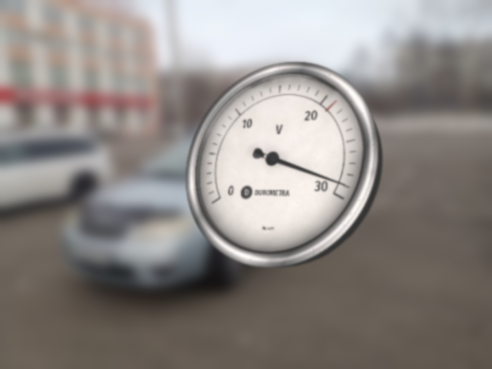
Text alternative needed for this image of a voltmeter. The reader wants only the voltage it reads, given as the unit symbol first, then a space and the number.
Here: V 29
